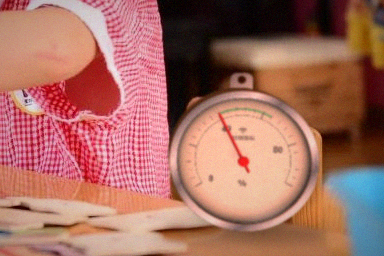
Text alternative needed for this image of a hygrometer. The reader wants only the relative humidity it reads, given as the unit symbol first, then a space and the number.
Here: % 40
